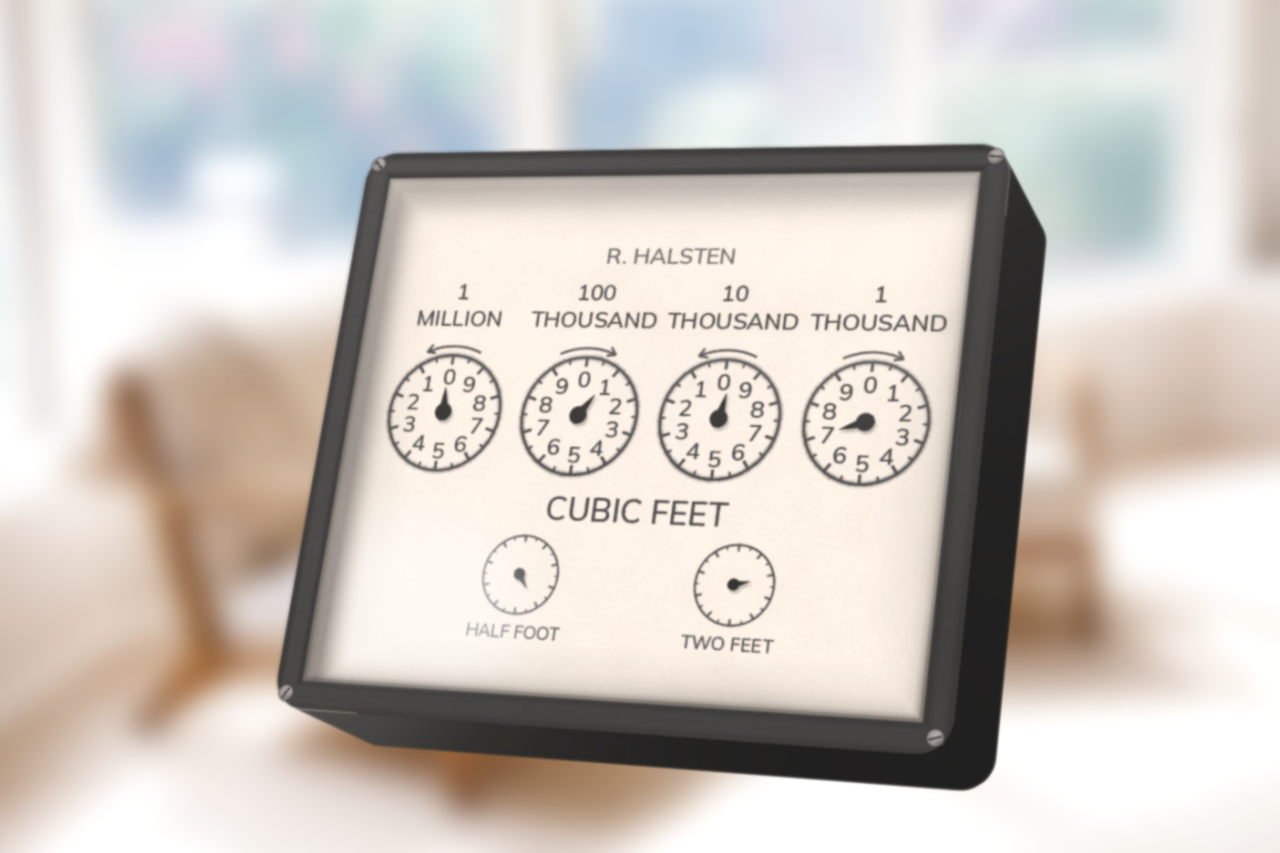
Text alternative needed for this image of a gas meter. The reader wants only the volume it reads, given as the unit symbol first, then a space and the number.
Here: ft³ 9700
